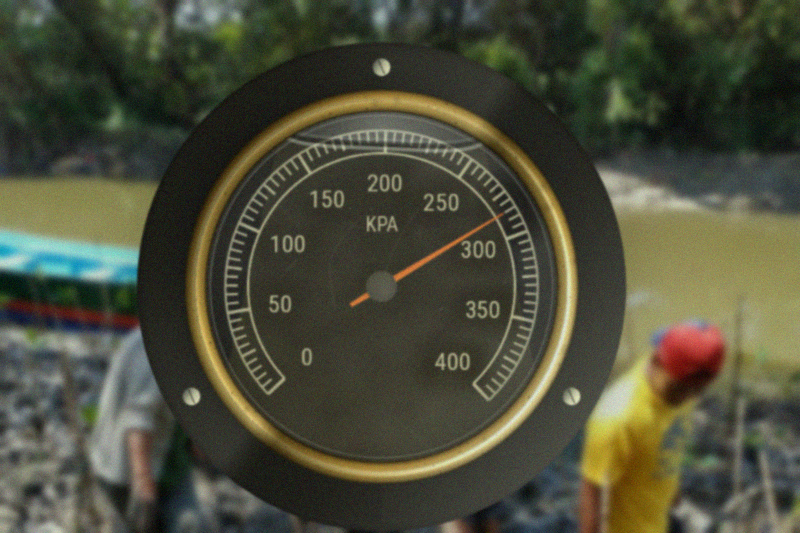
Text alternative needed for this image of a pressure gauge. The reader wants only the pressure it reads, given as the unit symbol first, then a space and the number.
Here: kPa 285
